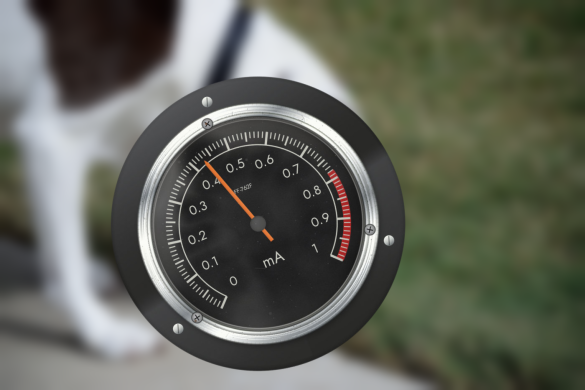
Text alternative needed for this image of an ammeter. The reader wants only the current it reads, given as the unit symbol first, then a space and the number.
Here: mA 0.43
